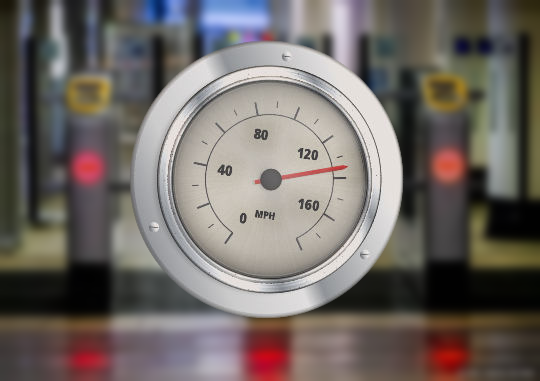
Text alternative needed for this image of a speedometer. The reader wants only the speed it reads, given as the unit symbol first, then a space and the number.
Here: mph 135
